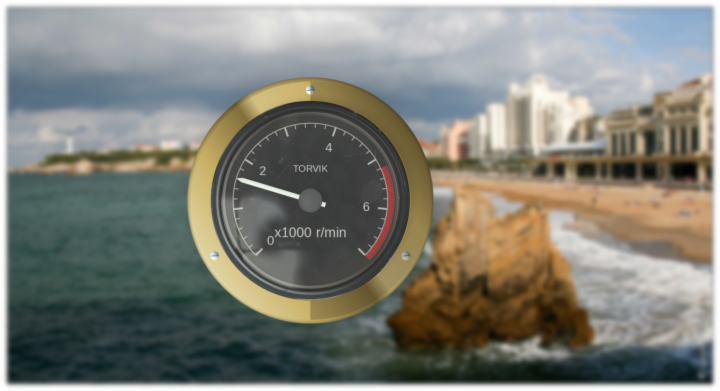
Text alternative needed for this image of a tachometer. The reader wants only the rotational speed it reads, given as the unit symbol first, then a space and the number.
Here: rpm 1600
